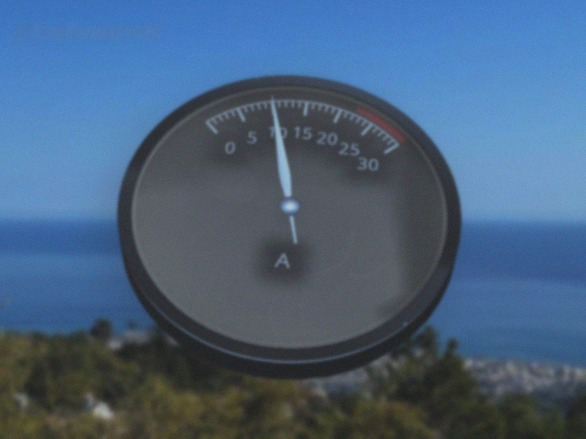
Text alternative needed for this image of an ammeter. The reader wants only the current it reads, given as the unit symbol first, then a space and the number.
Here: A 10
